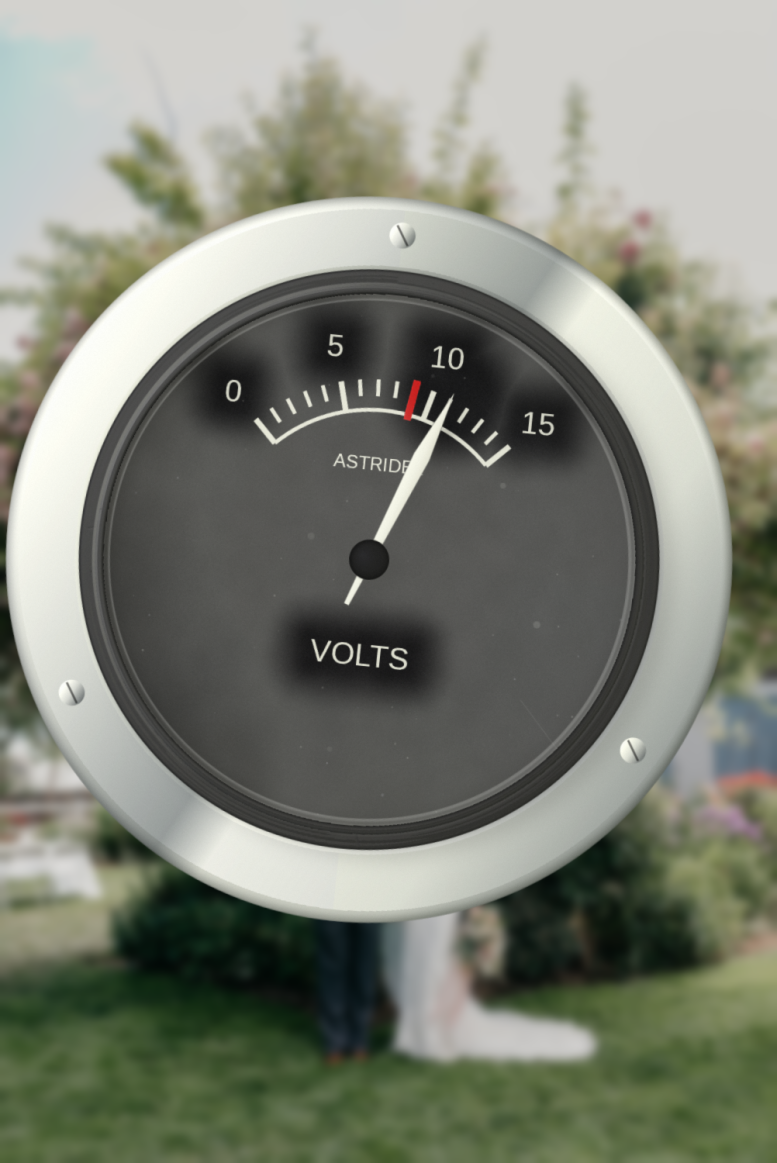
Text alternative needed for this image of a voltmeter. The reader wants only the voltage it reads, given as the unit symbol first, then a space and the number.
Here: V 11
